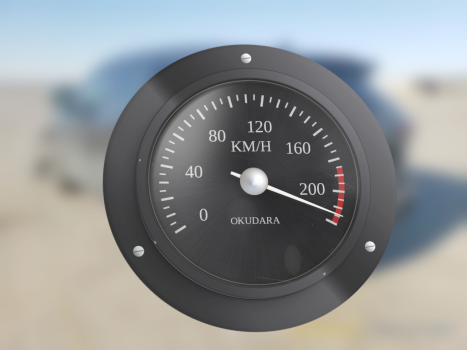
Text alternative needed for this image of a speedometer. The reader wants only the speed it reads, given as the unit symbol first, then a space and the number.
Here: km/h 215
